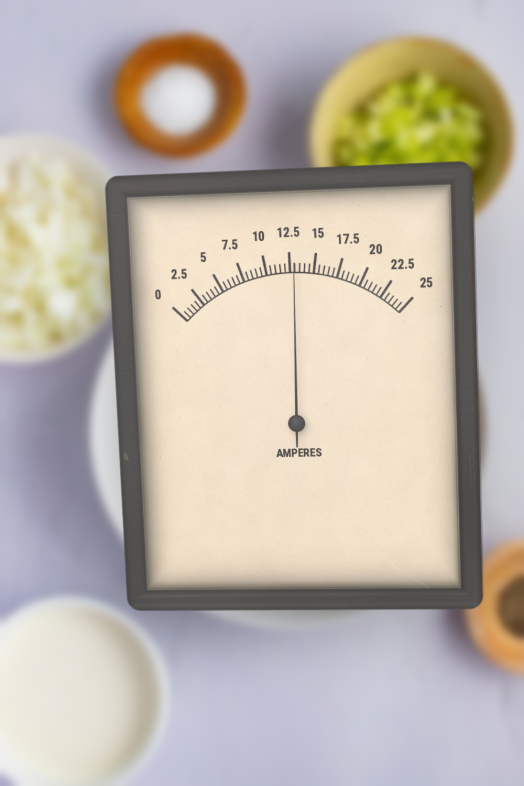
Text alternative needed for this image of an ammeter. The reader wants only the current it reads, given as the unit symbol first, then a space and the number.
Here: A 13
